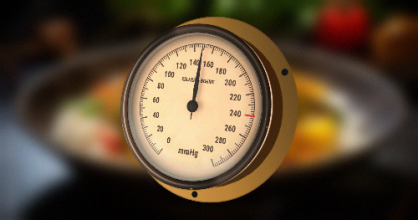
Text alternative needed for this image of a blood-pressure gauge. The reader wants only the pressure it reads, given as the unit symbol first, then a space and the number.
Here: mmHg 150
